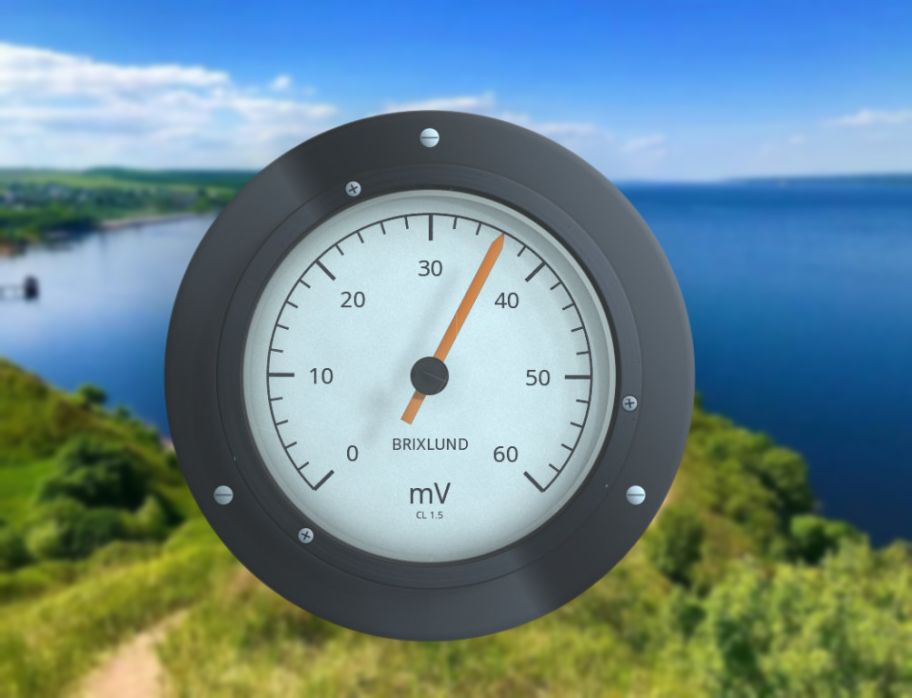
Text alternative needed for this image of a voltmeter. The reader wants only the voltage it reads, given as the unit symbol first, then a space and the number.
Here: mV 36
